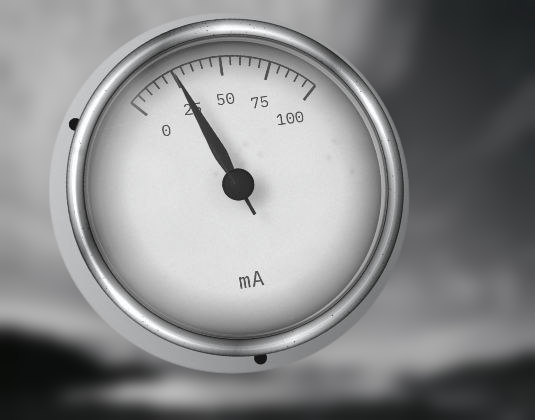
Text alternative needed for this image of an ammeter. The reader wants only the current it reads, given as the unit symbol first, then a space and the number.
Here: mA 25
